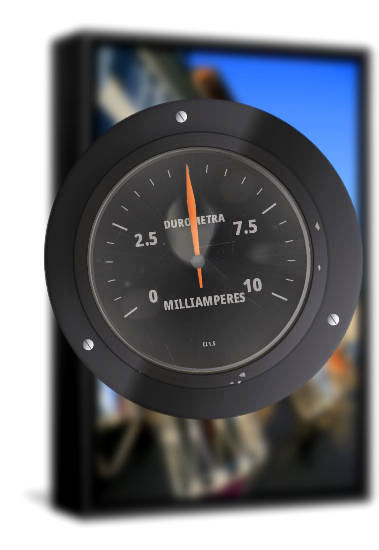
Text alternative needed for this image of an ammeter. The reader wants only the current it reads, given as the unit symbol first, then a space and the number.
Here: mA 5
